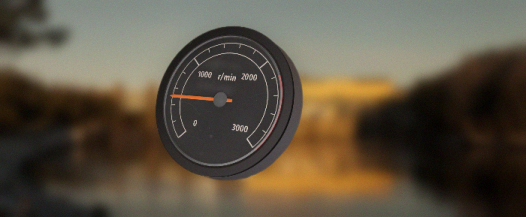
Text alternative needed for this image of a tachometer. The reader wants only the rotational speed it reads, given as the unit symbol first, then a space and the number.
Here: rpm 500
